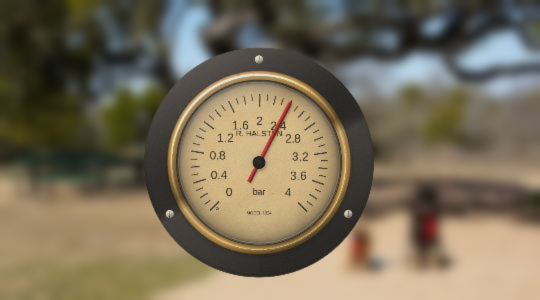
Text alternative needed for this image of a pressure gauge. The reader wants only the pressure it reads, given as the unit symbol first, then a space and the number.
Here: bar 2.4
